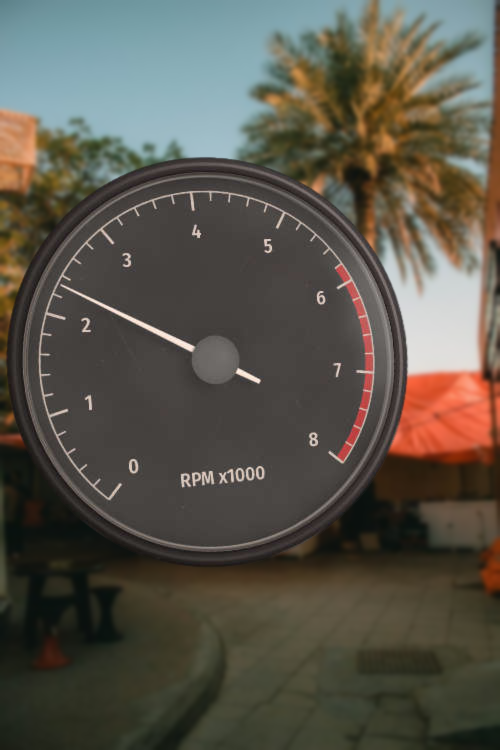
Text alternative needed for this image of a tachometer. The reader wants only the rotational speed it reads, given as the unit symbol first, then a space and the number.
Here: rpm 2300
